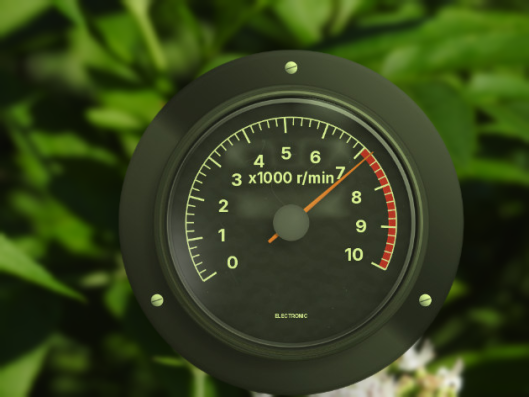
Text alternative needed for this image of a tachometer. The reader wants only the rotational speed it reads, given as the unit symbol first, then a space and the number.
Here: rpm 7200
